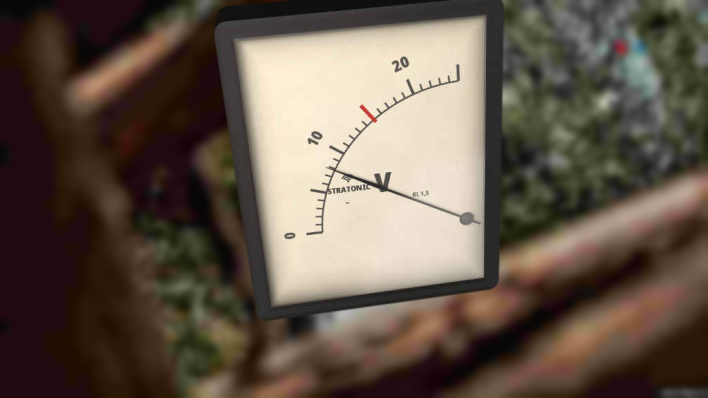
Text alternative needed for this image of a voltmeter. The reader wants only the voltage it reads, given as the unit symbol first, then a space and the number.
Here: V 8
